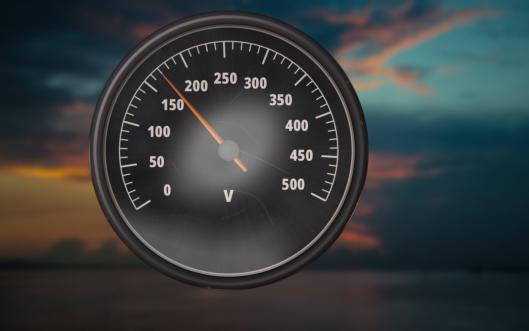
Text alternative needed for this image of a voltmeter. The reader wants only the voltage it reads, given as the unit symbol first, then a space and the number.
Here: V 170
